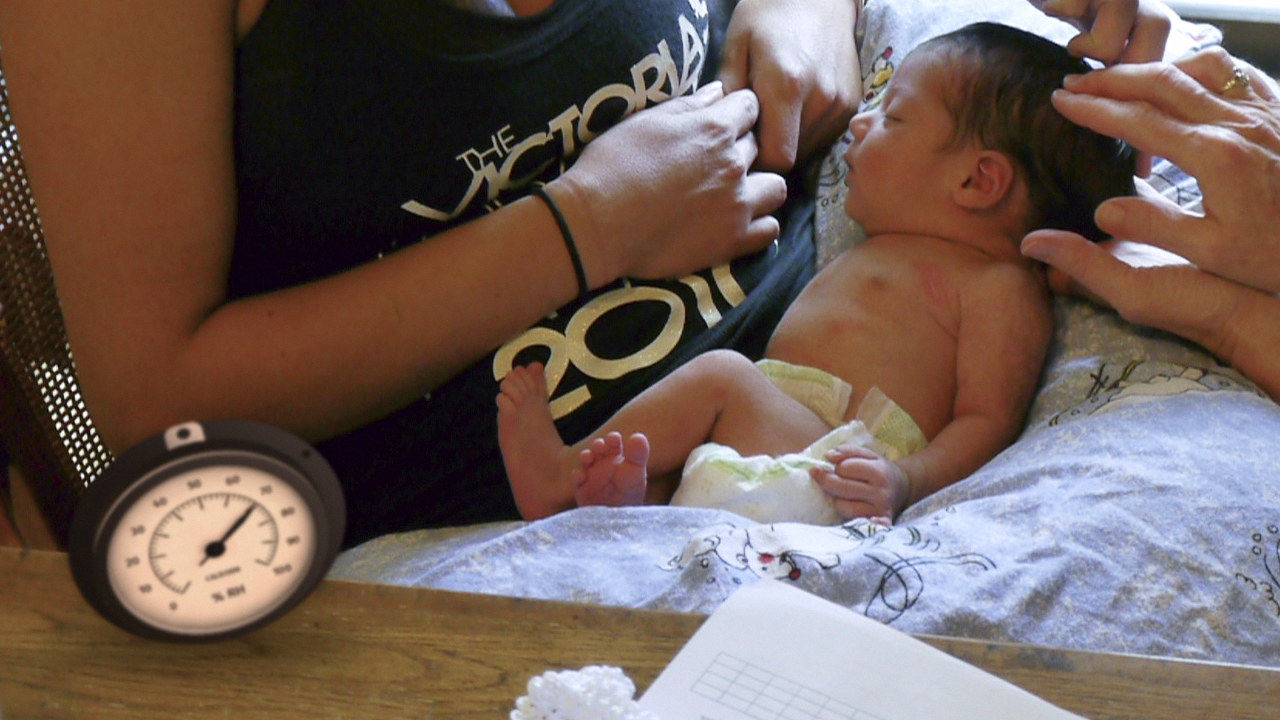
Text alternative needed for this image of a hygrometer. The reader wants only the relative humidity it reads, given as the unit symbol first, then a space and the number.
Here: % 70
